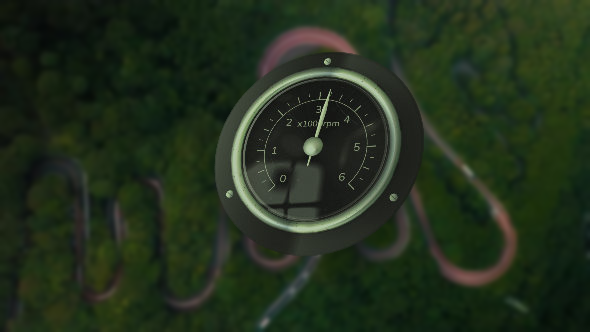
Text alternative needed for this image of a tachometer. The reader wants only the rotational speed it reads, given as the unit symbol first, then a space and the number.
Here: rpm 3250
